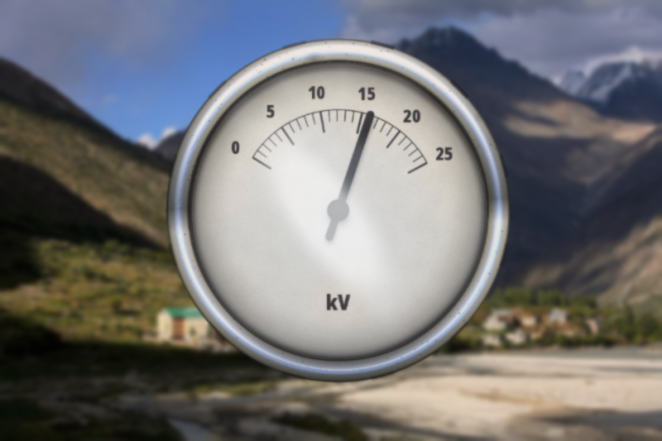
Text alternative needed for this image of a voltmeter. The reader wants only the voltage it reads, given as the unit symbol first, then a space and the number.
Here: kV 16
